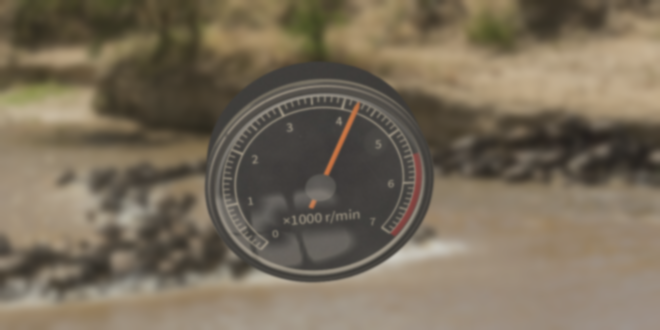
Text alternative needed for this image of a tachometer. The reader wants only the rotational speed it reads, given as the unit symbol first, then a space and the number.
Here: rpm 4200
